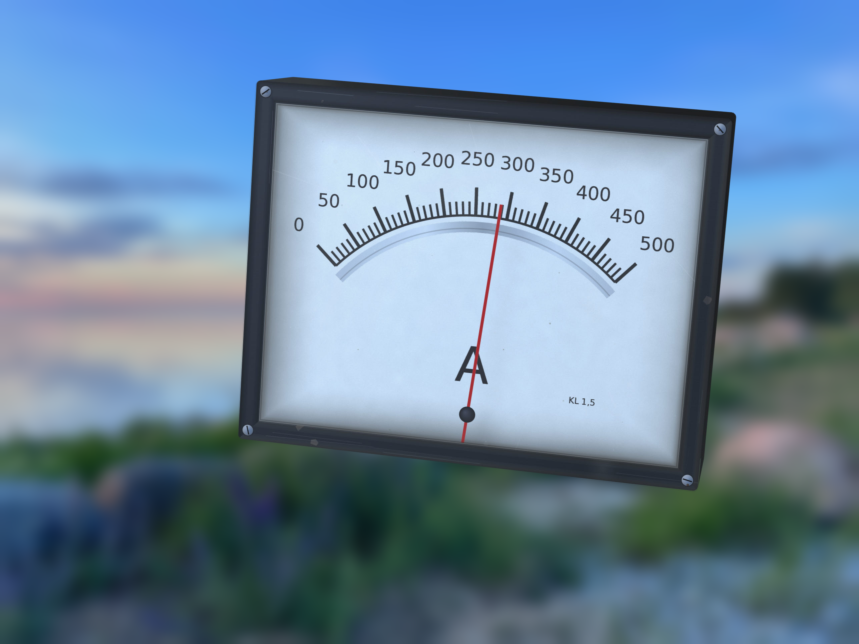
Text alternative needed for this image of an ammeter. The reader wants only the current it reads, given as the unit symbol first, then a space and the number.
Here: A 290
